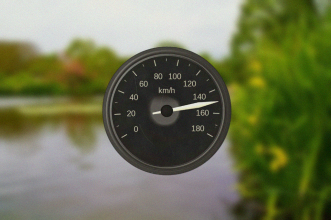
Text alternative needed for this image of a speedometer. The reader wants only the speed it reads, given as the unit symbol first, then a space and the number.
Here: km/h 150
